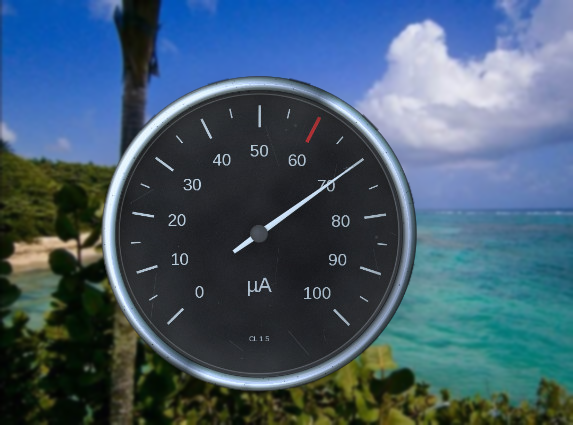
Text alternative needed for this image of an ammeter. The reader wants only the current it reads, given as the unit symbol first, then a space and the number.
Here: µA 70
